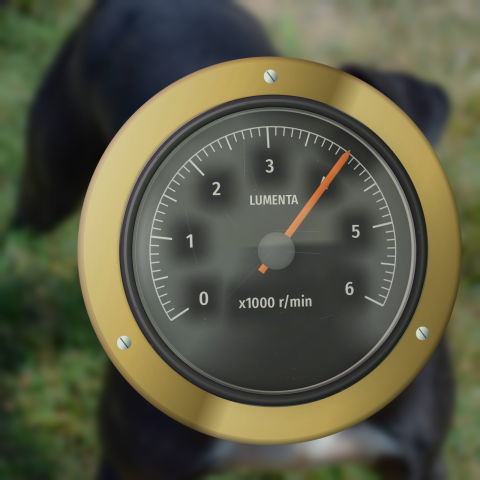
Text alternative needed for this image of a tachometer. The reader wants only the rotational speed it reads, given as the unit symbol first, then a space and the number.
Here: rpm 4000
